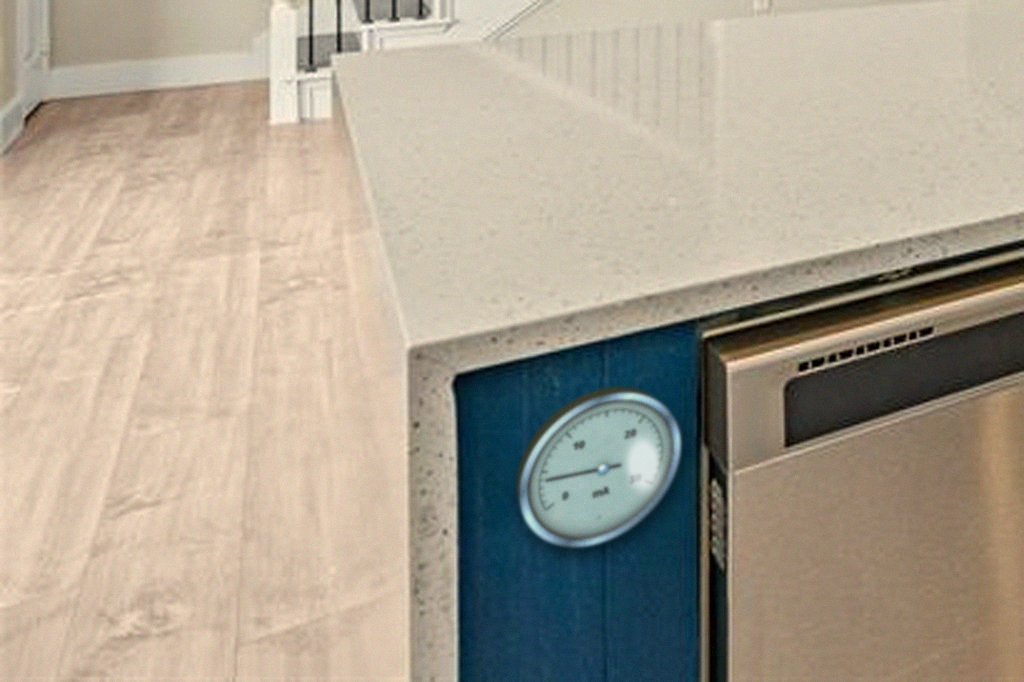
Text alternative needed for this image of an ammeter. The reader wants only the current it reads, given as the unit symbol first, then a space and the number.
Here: mA 4
